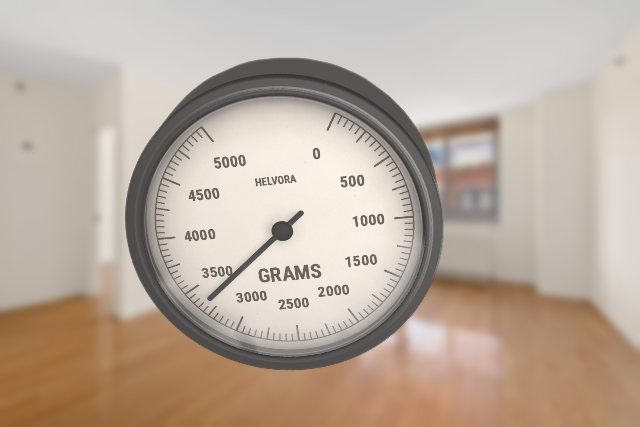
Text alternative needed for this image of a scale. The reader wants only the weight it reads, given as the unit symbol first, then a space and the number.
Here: g 3350
